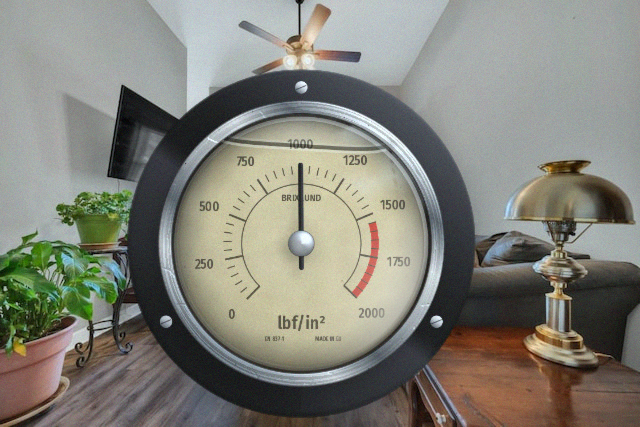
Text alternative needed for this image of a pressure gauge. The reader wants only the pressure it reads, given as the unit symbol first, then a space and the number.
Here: psi 1000
